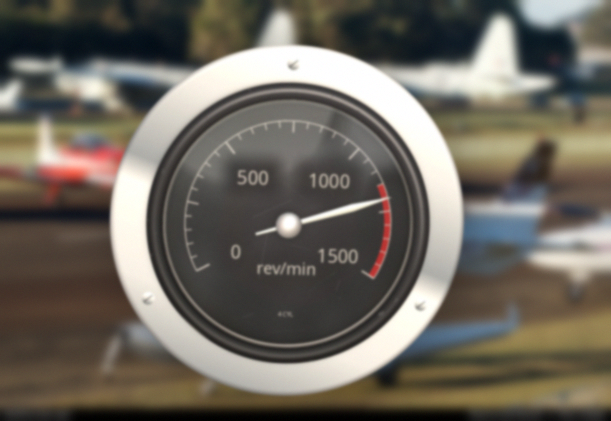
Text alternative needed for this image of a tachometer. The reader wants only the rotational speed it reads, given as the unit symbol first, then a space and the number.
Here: rpm 1200
